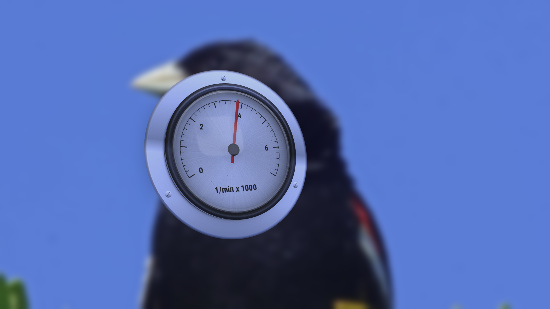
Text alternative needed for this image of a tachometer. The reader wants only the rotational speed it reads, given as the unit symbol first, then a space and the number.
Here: rpm 3800
